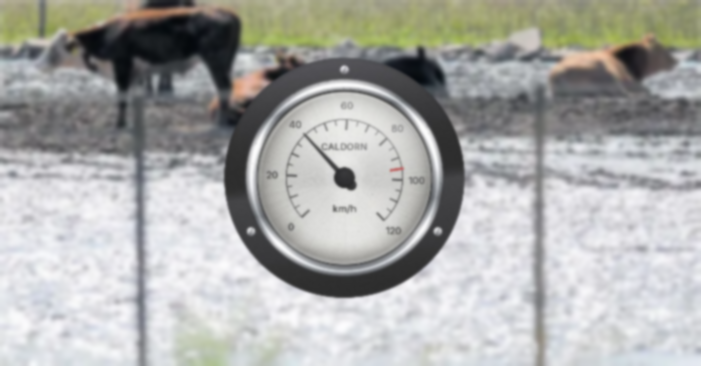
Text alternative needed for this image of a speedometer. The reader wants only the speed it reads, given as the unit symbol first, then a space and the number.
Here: km/h 40
